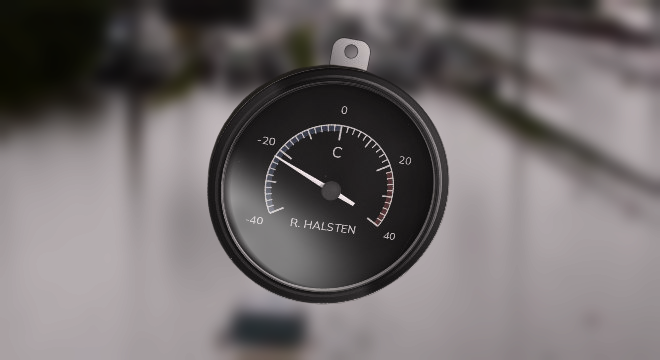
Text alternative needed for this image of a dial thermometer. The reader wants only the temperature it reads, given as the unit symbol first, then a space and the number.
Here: °C -22
